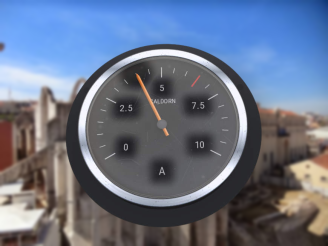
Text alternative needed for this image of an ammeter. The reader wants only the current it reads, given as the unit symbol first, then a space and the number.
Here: A 4
